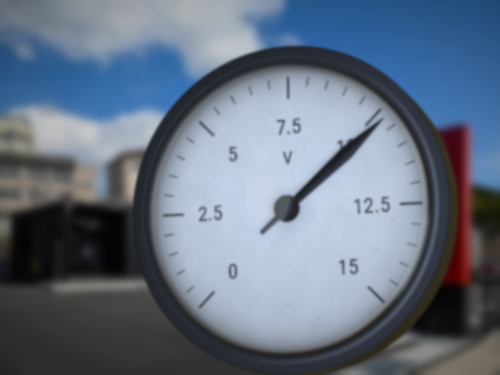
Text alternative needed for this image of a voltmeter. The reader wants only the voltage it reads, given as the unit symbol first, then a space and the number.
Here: V 10.25
